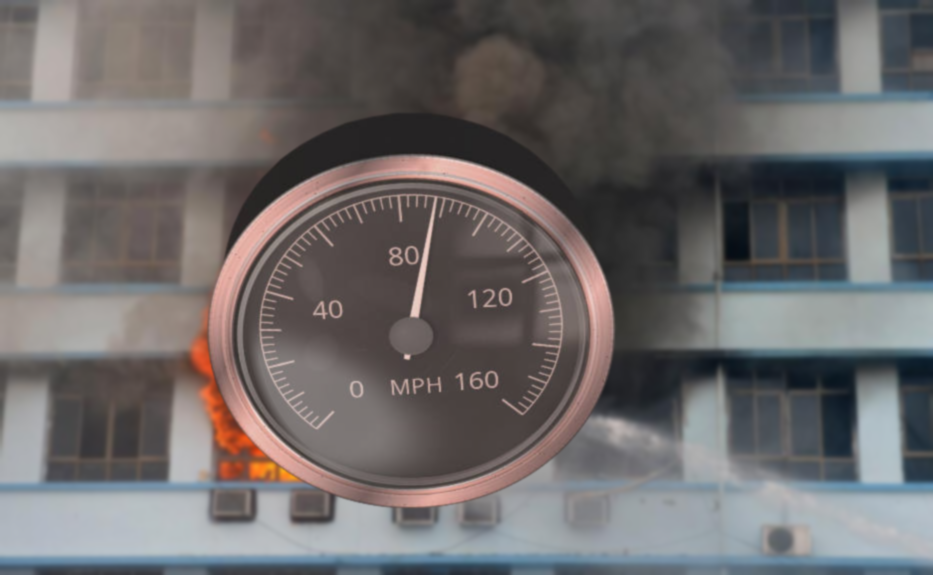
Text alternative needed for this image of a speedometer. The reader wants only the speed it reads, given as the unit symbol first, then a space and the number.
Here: mph 88
